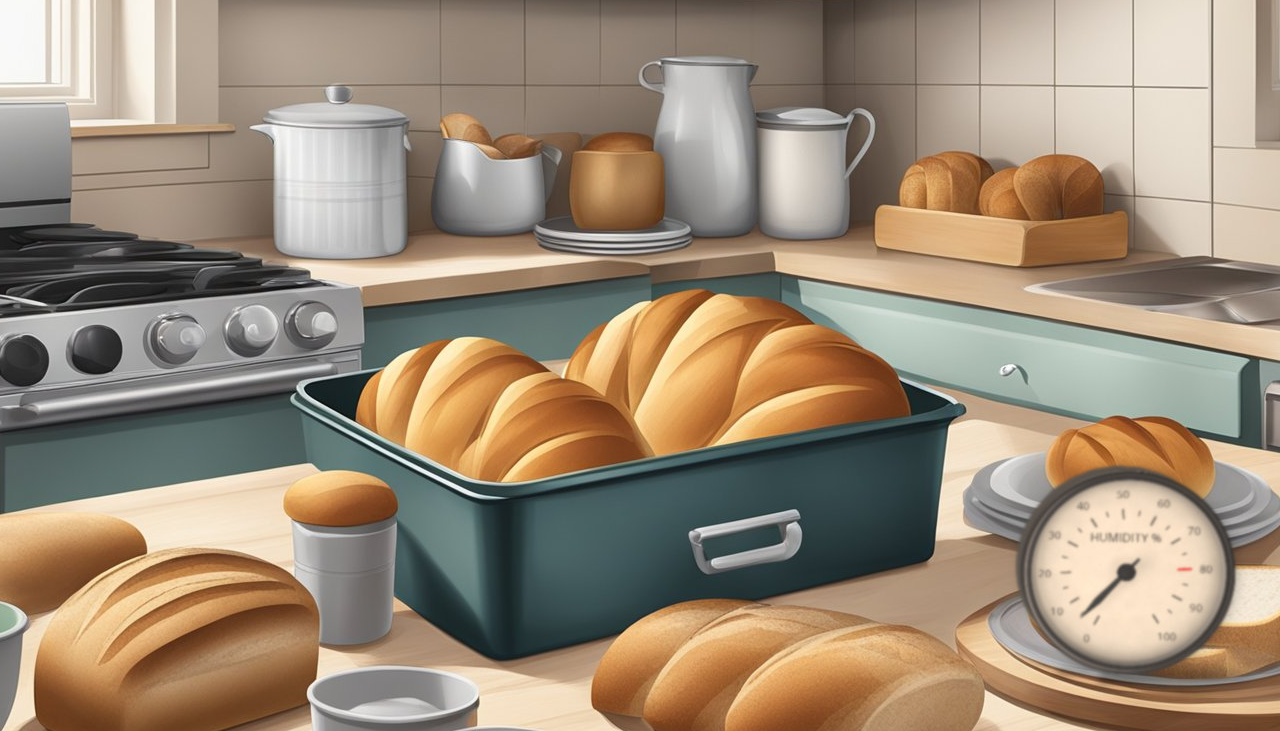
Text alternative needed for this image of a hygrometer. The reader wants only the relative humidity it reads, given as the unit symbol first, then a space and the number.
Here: % 5
